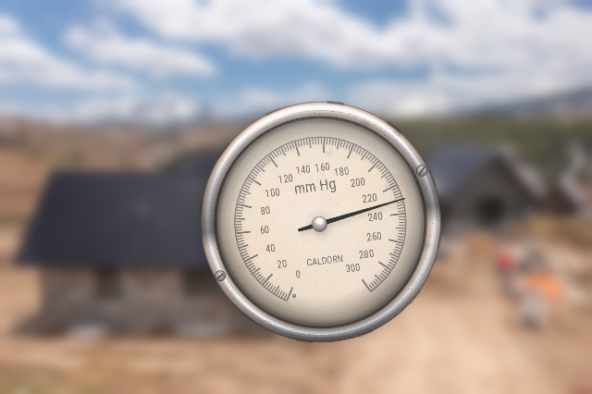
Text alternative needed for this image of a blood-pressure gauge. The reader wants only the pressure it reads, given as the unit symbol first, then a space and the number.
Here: mmHg 230
